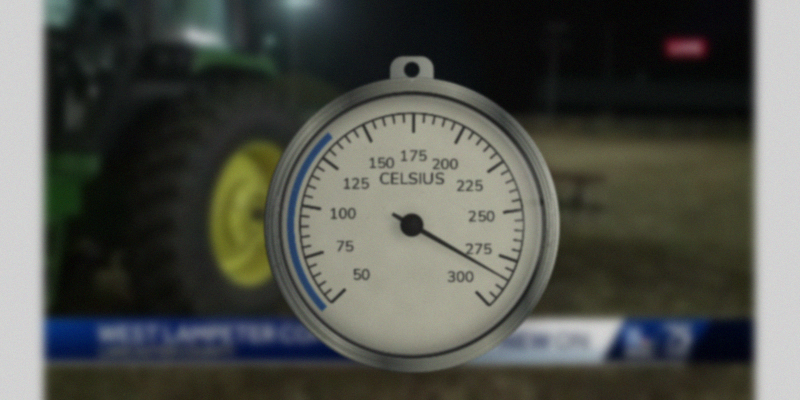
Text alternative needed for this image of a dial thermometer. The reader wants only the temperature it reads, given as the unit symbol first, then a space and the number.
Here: °C 285
